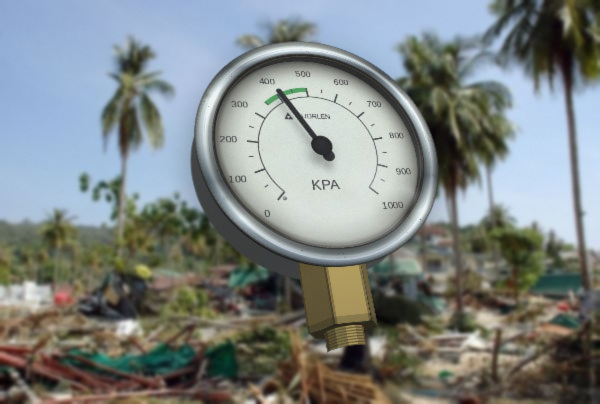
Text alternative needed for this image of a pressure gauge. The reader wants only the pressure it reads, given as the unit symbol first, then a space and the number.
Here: kPa 400
